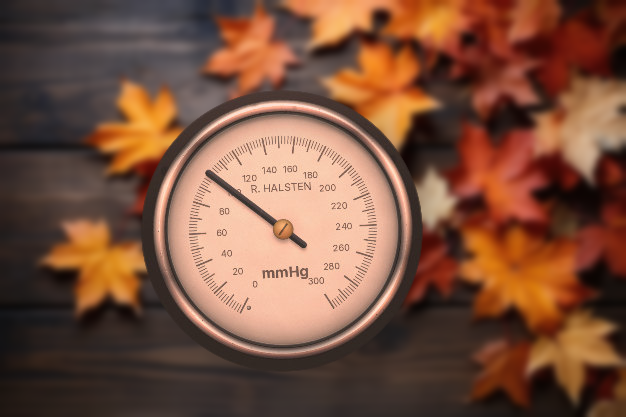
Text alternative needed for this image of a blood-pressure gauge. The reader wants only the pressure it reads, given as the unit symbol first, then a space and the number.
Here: mmHg 100
